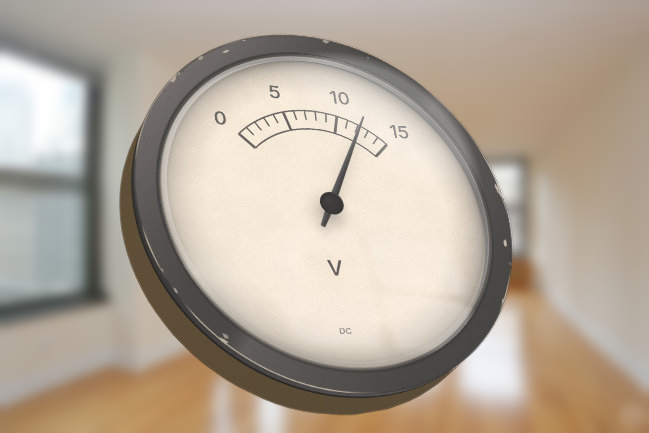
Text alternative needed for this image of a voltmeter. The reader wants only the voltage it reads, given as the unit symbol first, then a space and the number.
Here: V 12
